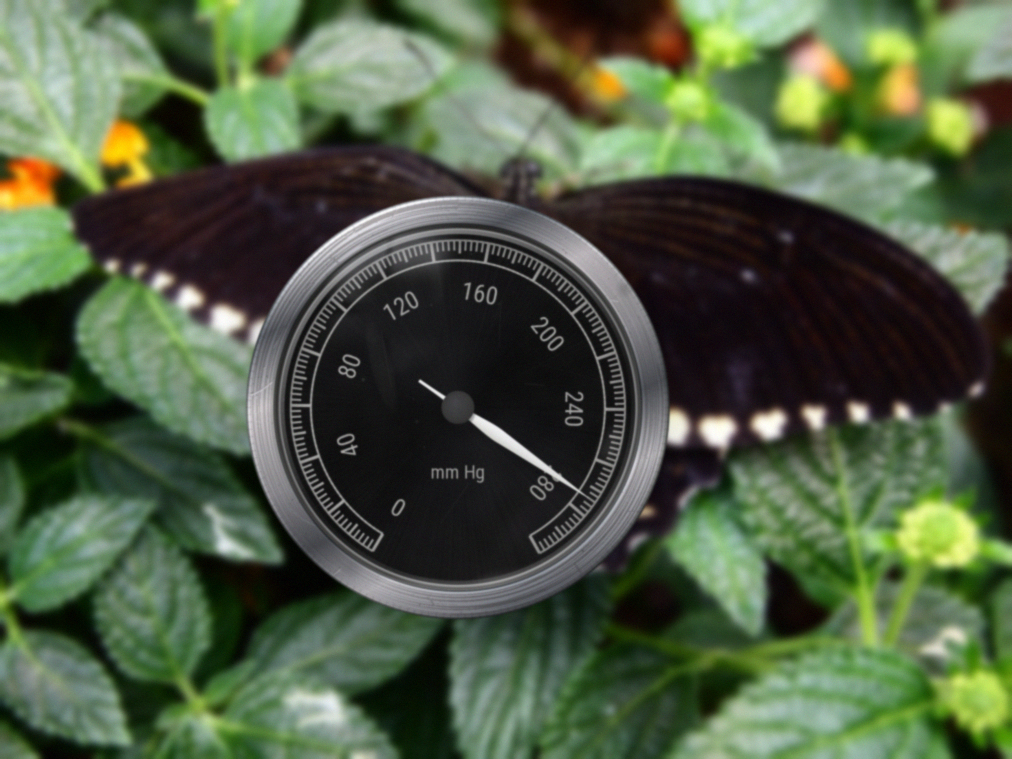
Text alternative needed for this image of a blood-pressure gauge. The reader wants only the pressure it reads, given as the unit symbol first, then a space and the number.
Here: mmHg 274
